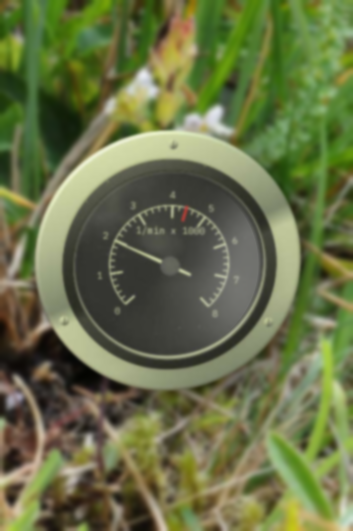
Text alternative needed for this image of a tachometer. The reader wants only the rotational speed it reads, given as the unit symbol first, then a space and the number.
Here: rpm 2000
